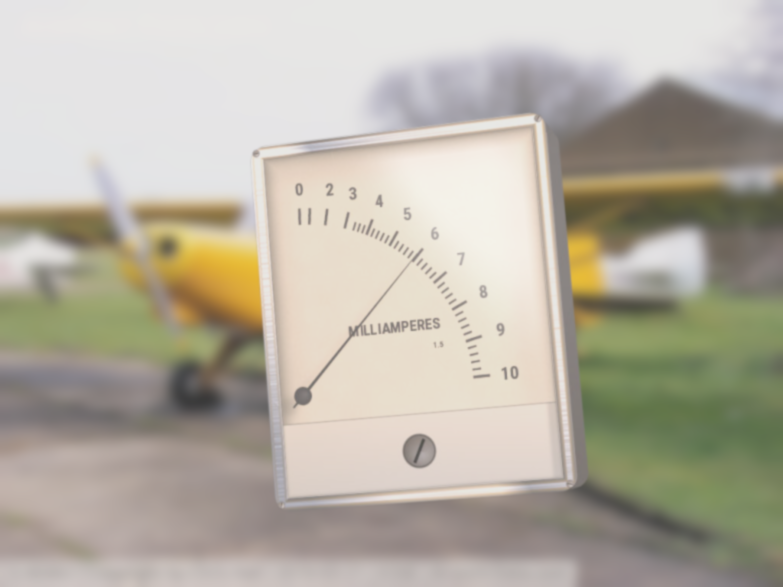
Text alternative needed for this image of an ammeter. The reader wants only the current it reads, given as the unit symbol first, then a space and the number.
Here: mA 6
